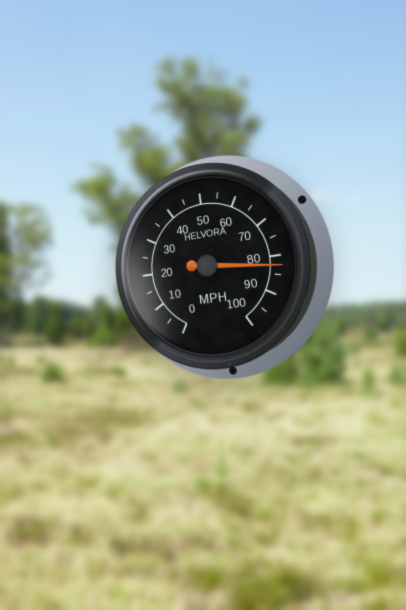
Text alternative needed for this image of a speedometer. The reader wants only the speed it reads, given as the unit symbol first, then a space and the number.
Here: mph 82.5
